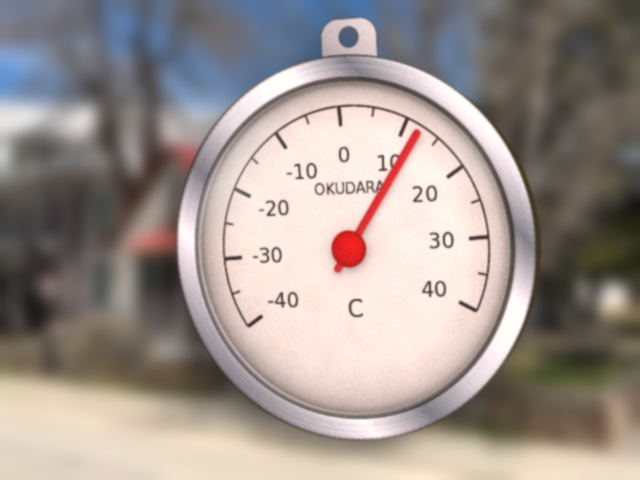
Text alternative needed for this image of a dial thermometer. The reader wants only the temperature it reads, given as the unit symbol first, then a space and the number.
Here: °C 12.5
